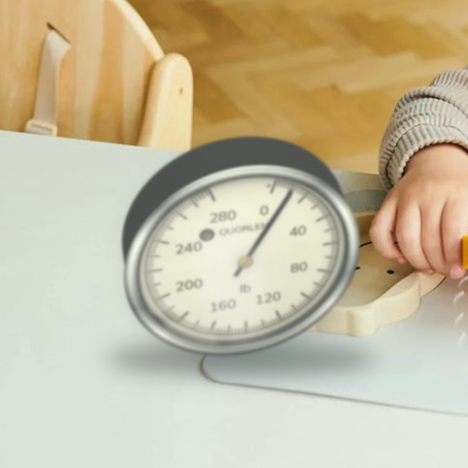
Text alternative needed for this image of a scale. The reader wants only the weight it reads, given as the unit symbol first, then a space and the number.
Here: lb 10
